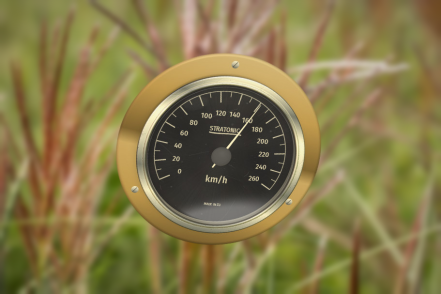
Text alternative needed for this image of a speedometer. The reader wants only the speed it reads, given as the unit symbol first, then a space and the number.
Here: km/h 160
